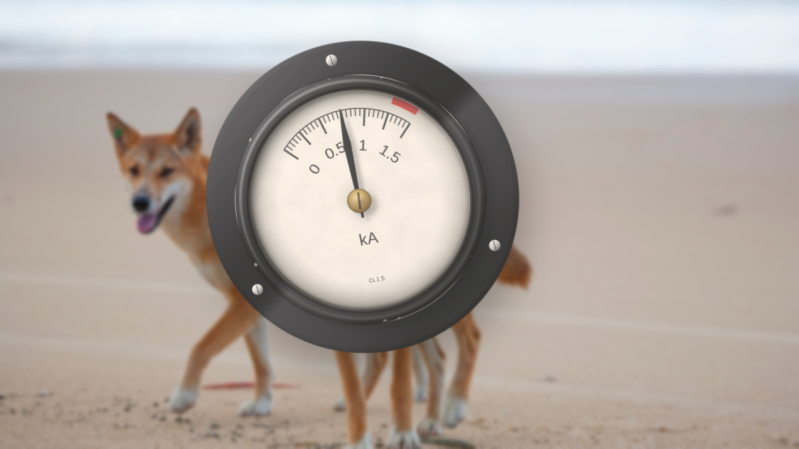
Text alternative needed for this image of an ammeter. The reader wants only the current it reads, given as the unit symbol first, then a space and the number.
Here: kA 0.75
